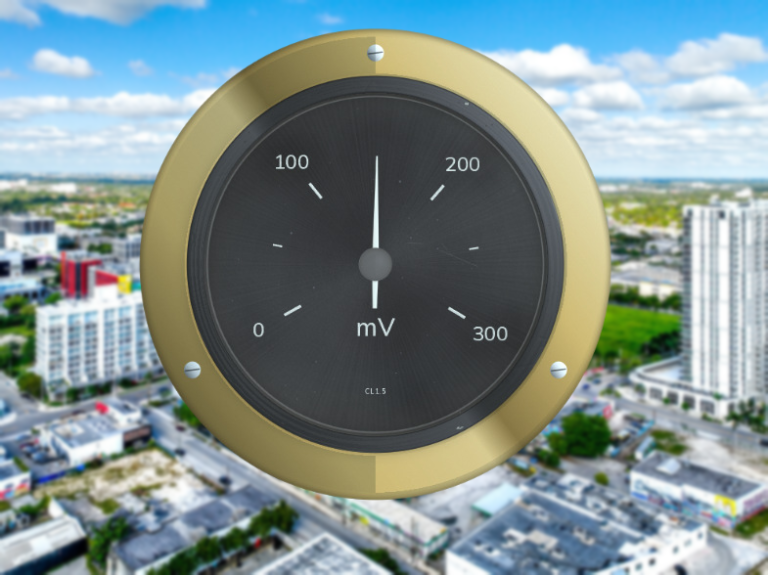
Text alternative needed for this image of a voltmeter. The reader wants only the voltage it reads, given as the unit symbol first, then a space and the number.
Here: mV 150
